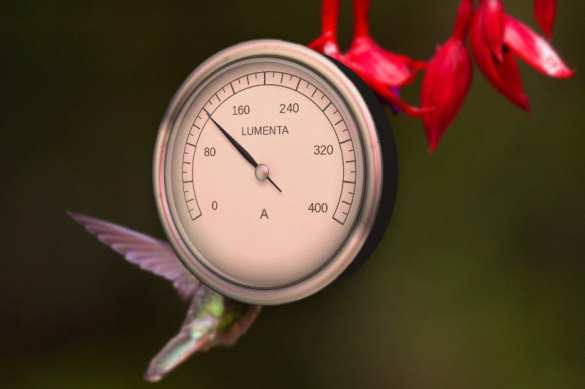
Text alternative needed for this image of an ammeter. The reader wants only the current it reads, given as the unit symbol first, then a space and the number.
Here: A 120
